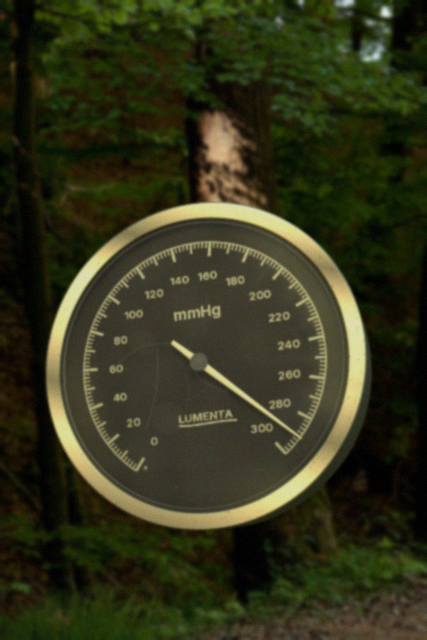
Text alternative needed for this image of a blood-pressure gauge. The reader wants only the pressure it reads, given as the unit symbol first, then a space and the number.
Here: mmHg 290
